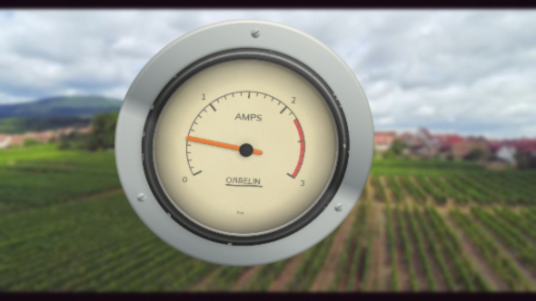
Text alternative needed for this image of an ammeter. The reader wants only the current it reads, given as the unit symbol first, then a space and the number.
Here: A 0.5
